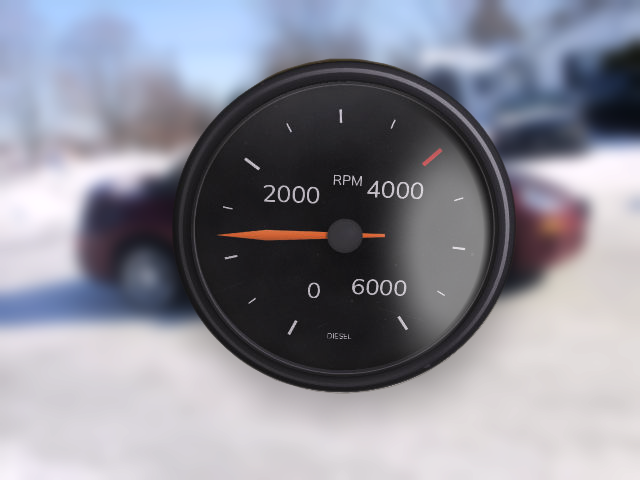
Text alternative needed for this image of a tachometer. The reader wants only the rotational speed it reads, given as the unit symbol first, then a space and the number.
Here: rpm 1250
